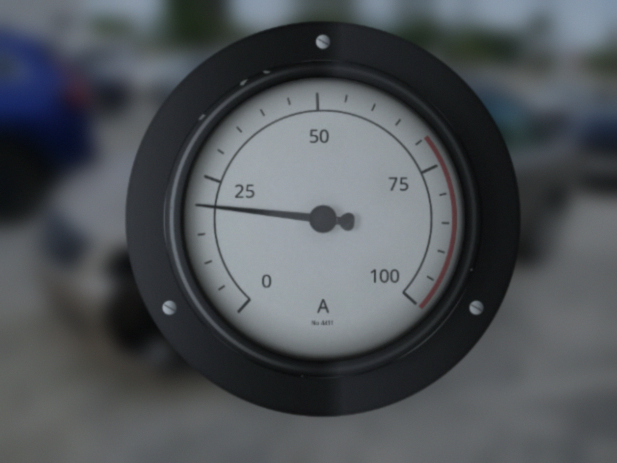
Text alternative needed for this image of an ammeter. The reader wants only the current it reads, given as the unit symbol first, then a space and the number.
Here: A 20
